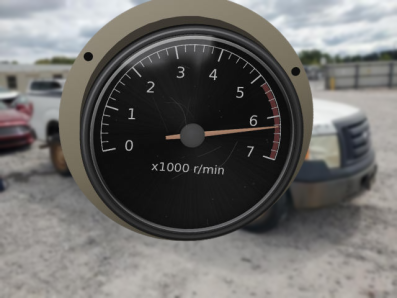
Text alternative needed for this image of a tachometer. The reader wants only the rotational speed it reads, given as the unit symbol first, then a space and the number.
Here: rpm 6200
